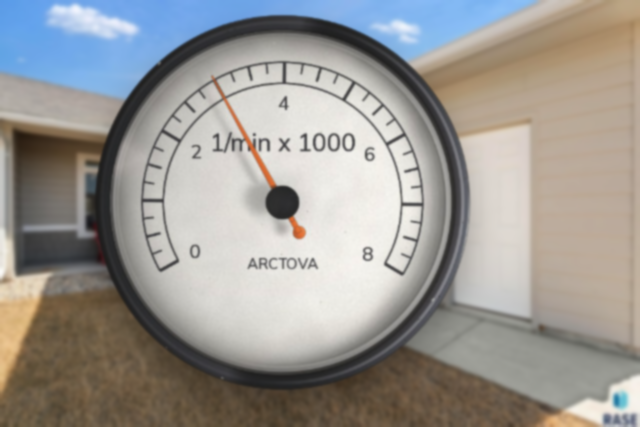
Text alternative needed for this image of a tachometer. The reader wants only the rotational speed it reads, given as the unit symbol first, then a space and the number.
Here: rpm 3000
